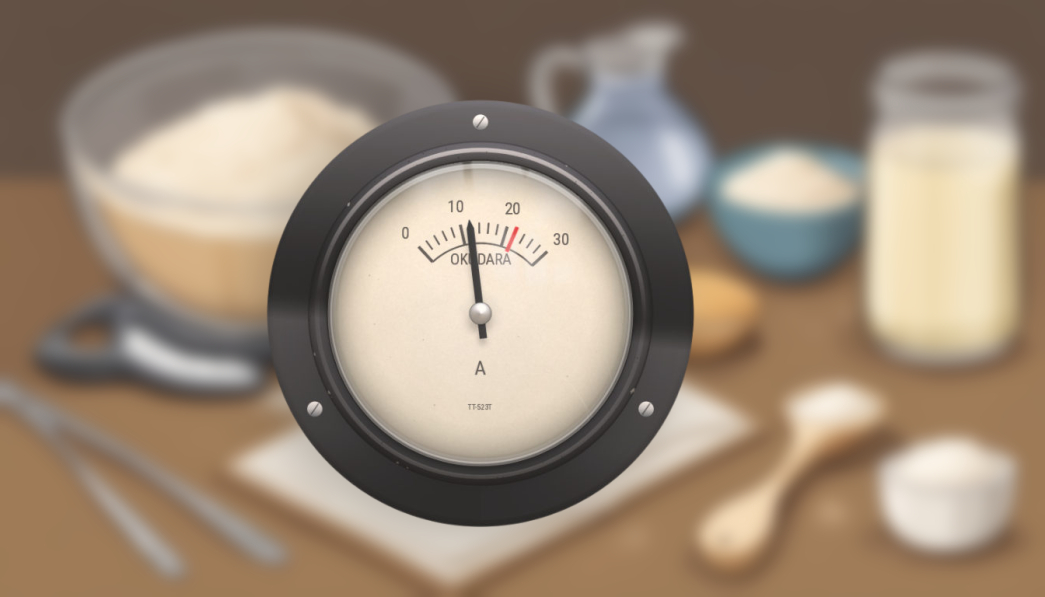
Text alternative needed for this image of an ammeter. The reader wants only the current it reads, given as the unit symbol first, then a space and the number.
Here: A 12
